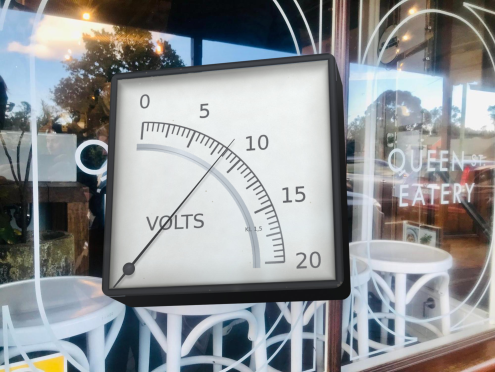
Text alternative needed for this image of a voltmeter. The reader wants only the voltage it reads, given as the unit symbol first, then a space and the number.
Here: V 8.5
